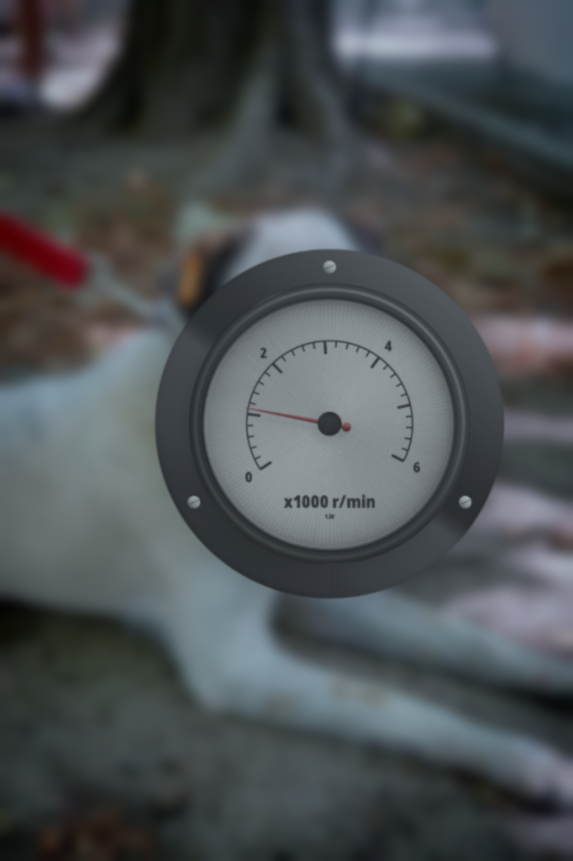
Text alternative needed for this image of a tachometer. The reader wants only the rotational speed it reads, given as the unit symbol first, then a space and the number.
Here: rpm 1100
